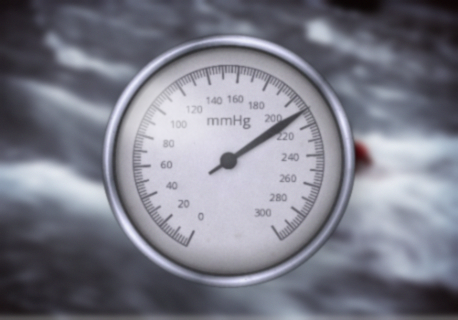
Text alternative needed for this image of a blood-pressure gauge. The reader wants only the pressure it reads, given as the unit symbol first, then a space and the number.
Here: mmHg 210
